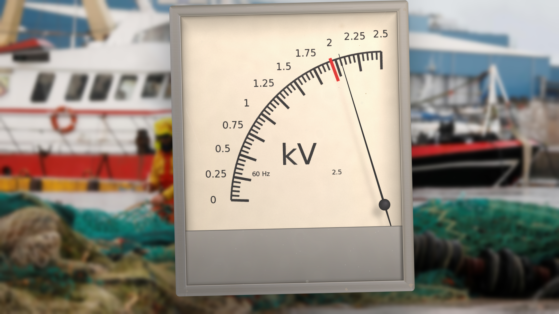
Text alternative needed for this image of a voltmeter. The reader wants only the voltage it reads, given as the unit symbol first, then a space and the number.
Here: kV 2.05
